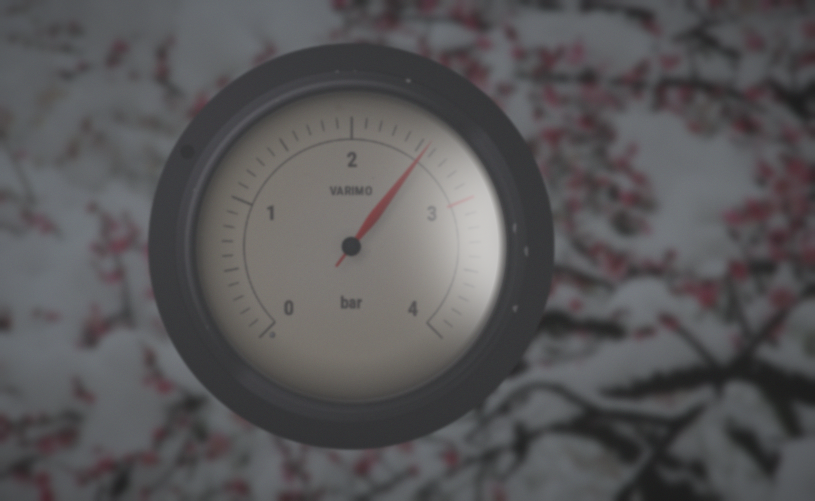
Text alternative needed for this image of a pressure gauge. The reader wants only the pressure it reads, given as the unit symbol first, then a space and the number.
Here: bar 2.55
